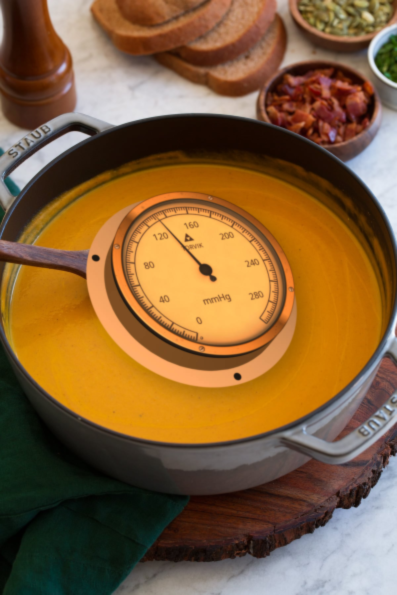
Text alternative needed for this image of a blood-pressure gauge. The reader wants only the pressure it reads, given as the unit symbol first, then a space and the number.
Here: mmHg 130
